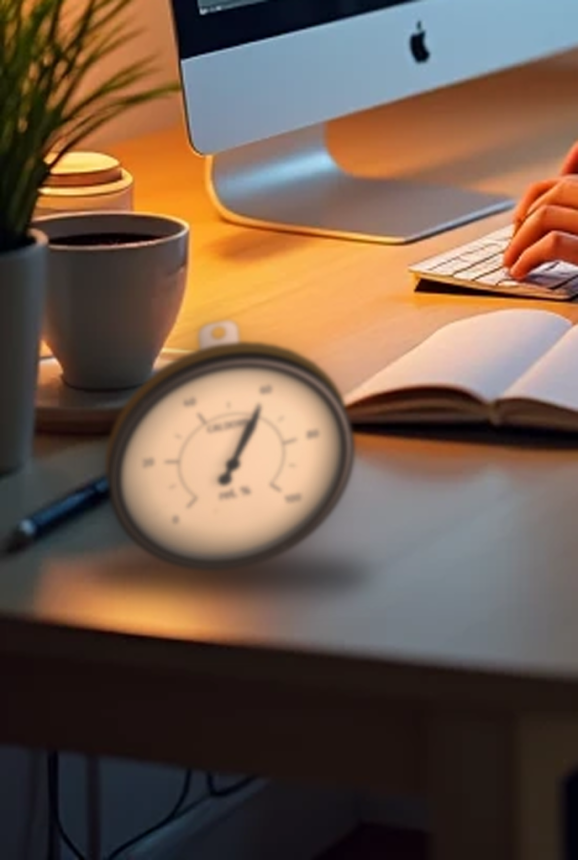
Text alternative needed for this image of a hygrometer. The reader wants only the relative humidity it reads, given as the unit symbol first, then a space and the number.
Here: % 60
